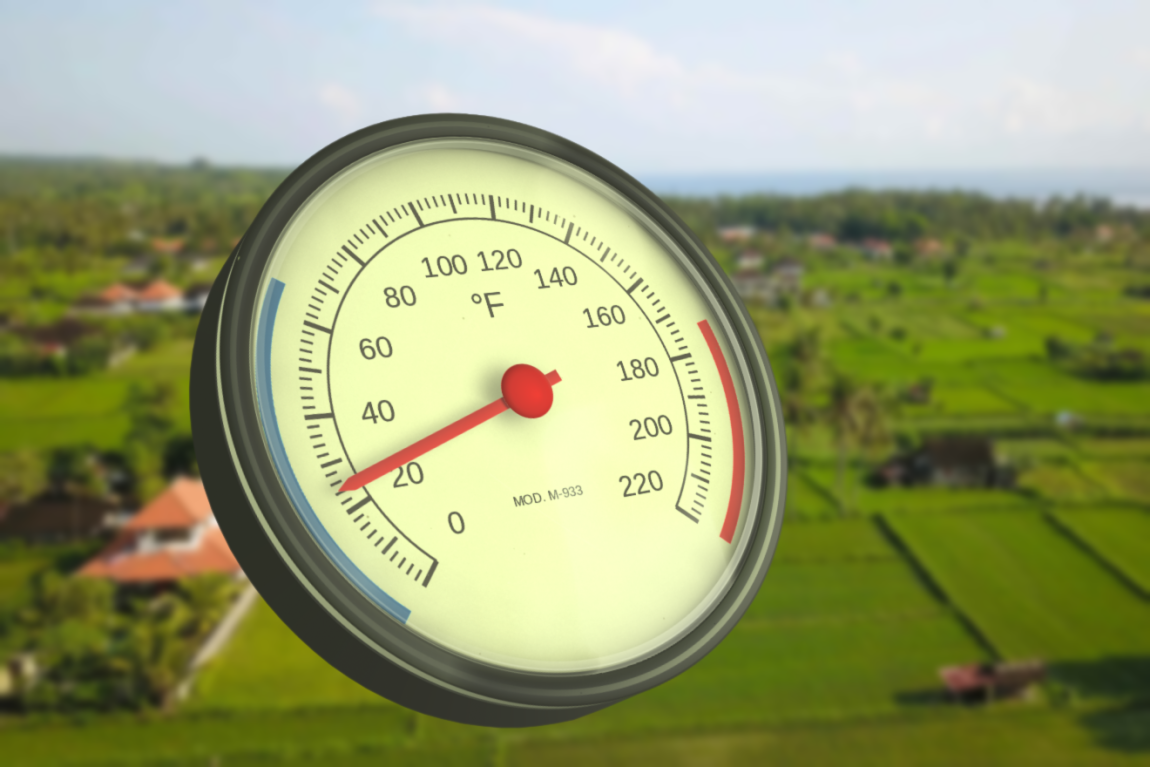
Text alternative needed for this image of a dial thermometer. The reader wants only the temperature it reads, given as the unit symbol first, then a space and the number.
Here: °F 24
